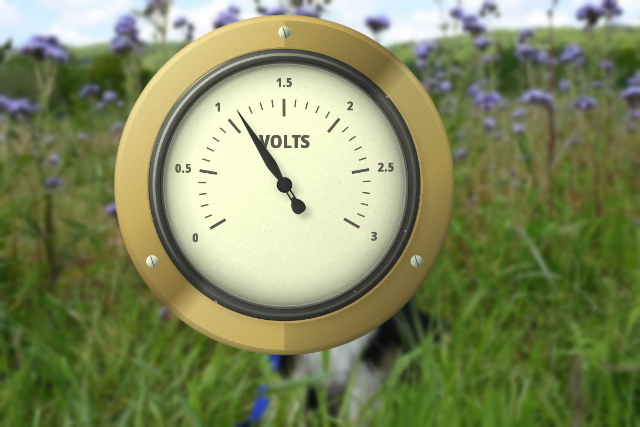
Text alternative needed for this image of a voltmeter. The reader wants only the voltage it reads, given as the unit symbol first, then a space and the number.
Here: V 1.1
